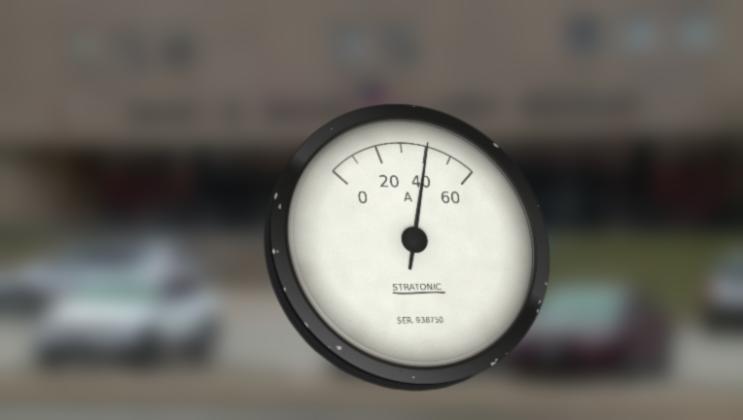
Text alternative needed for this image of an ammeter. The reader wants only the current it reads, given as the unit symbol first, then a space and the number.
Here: A 40
